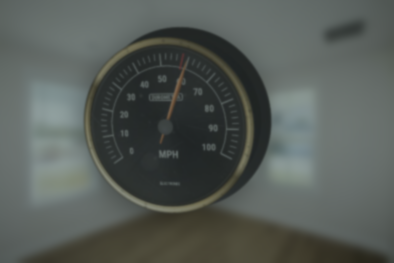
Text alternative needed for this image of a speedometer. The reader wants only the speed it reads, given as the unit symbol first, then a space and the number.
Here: mph 60
